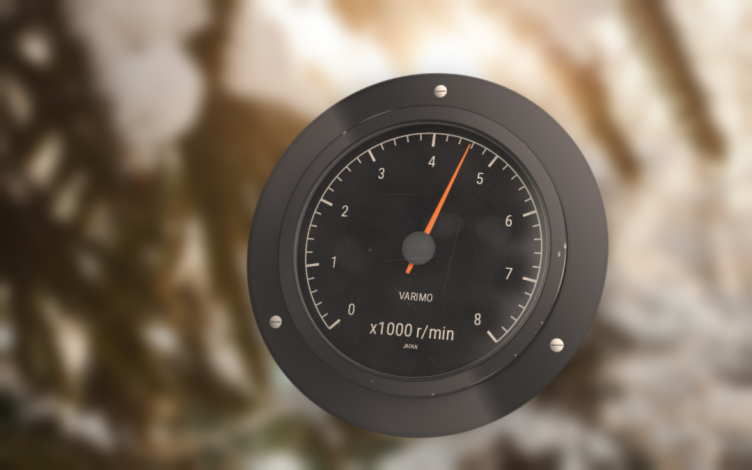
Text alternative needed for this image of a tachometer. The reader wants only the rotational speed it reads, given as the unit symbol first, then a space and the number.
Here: rpm 4600
